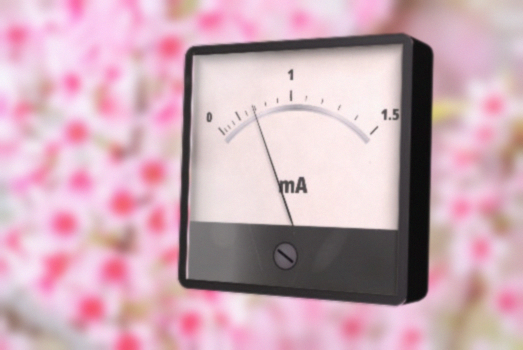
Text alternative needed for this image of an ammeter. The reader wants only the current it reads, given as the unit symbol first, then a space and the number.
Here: mA 0.7
